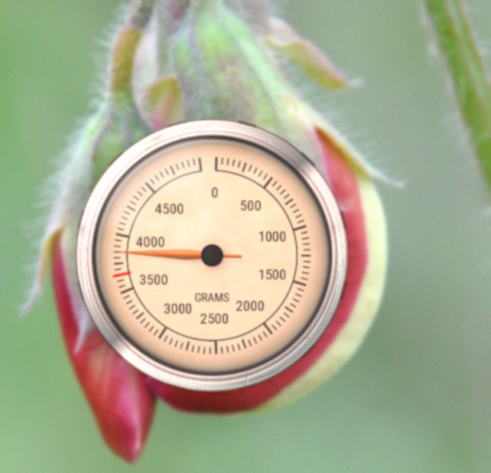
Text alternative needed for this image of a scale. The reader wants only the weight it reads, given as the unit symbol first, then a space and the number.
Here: g 3850
